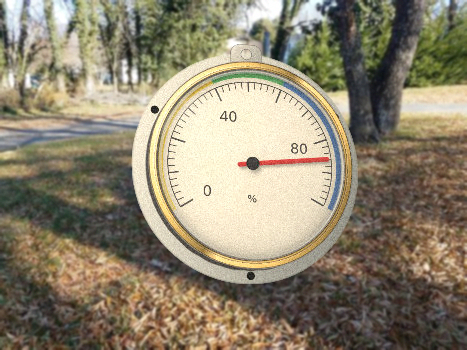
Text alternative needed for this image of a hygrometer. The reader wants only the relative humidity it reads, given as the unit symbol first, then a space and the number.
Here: % 86
